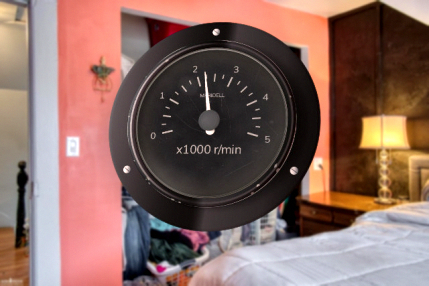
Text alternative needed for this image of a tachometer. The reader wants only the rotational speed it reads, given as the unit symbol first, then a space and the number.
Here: rpm 2250
